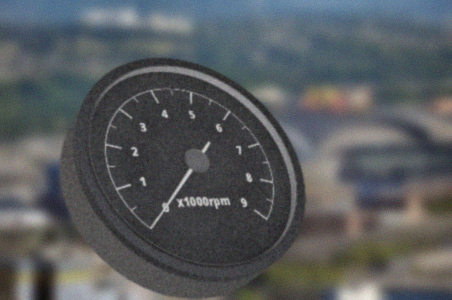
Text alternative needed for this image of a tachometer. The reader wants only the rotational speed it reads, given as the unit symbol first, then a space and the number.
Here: rpm 0
